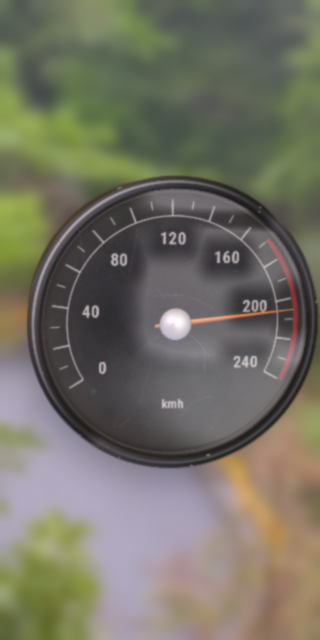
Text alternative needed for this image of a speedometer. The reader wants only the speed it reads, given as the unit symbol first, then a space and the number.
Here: km/h 205
